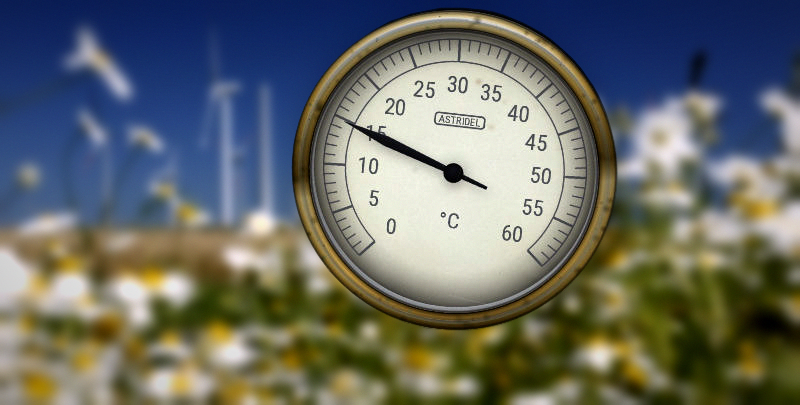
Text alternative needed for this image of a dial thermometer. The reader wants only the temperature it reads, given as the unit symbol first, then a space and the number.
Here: °C 15
